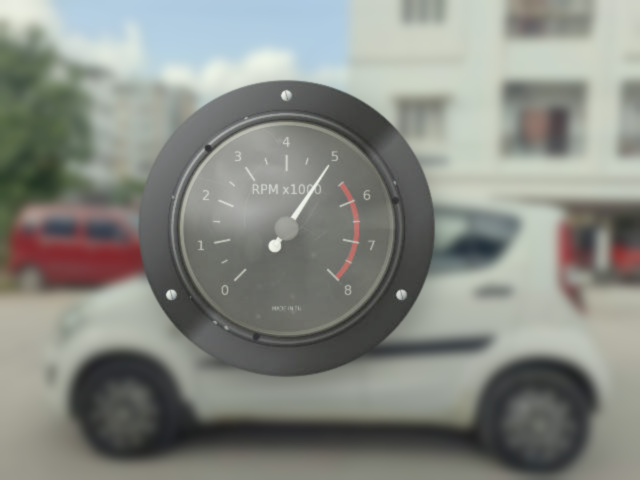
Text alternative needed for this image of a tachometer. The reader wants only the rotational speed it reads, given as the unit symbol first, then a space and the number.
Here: rpm 5000
